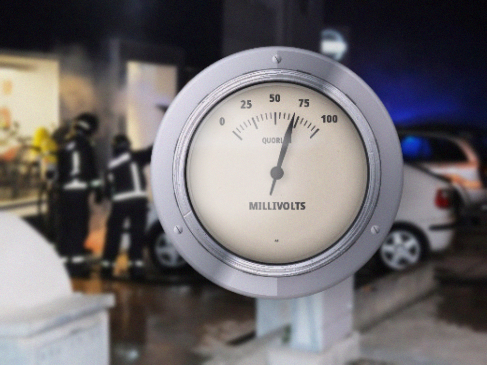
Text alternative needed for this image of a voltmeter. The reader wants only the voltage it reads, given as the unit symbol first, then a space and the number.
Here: mV 70
